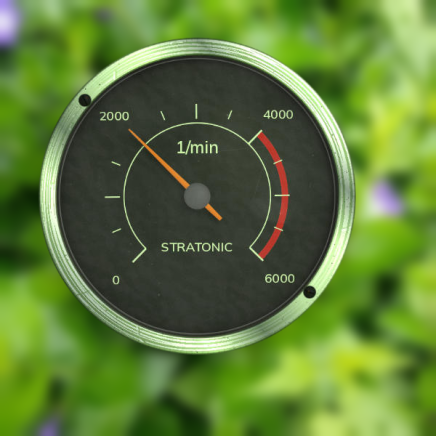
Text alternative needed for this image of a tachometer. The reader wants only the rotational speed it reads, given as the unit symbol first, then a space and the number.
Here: rpm 2000
